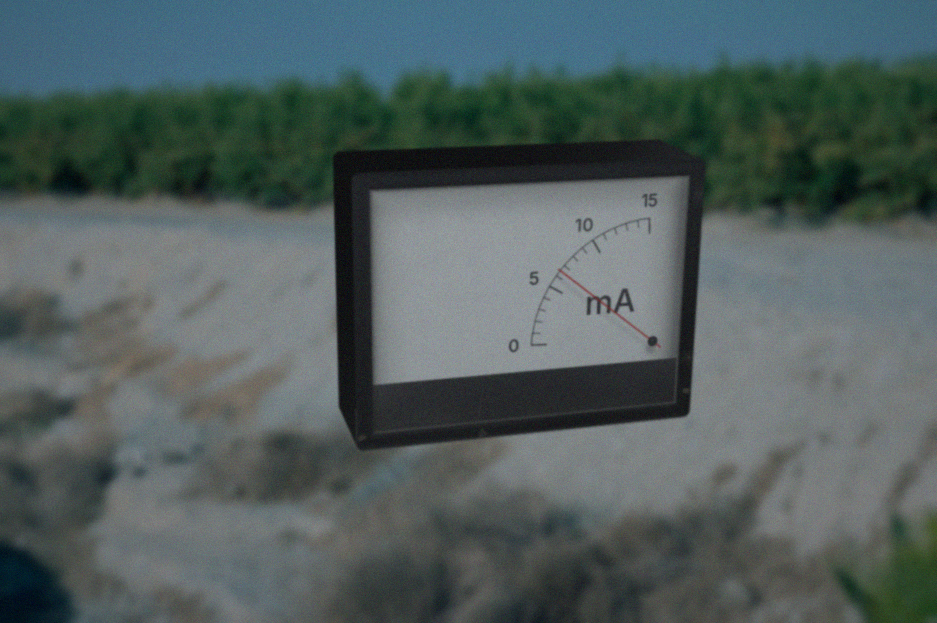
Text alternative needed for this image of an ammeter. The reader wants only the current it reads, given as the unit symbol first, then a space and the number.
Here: mA 6.5
